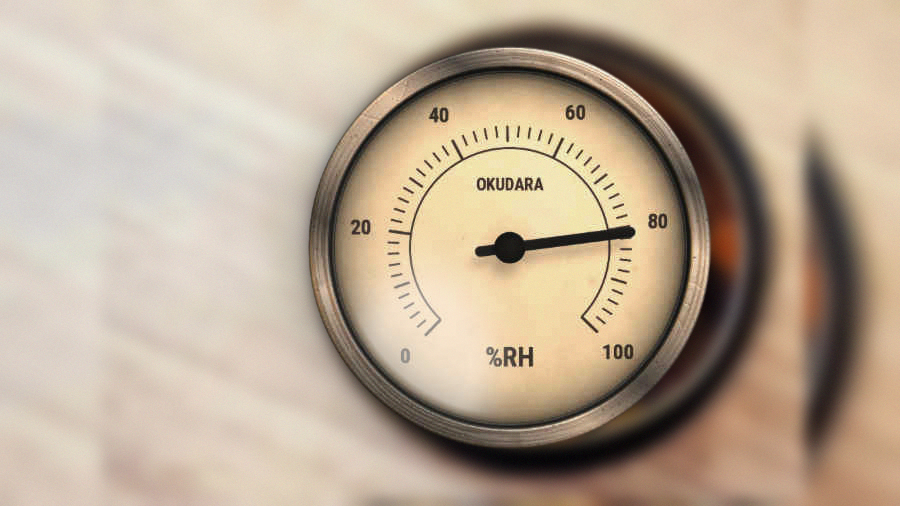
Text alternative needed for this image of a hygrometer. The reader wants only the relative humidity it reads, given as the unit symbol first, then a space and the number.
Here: % 81
